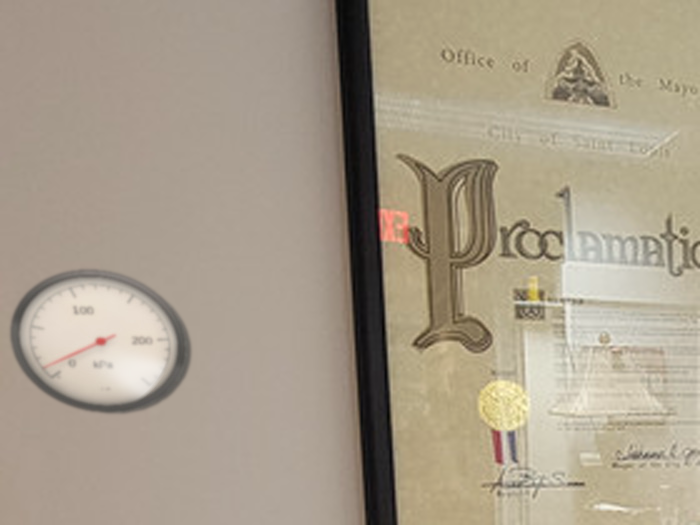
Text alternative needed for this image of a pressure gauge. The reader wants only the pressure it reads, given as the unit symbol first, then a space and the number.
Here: kPa 10
